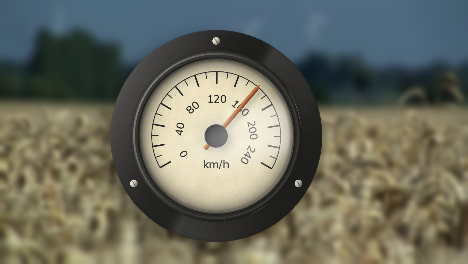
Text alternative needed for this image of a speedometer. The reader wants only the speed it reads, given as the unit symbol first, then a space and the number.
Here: km/h 160
